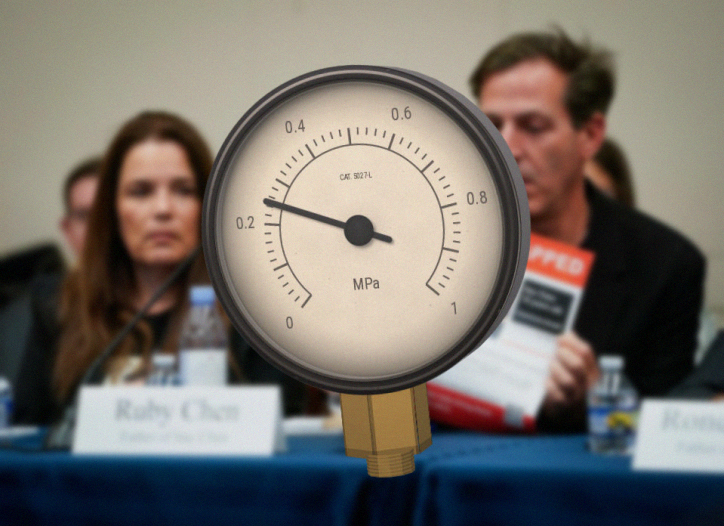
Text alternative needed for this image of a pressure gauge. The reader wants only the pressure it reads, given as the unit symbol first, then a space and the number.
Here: MPa 0.25
